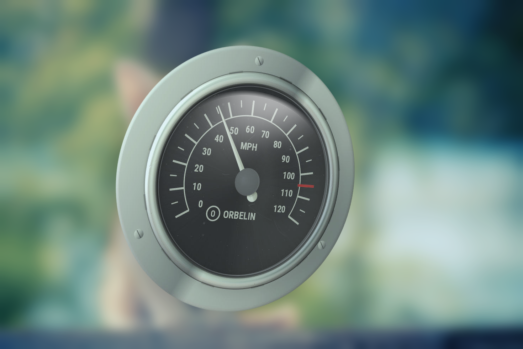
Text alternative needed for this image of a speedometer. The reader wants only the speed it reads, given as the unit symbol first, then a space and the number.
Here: mph 45
